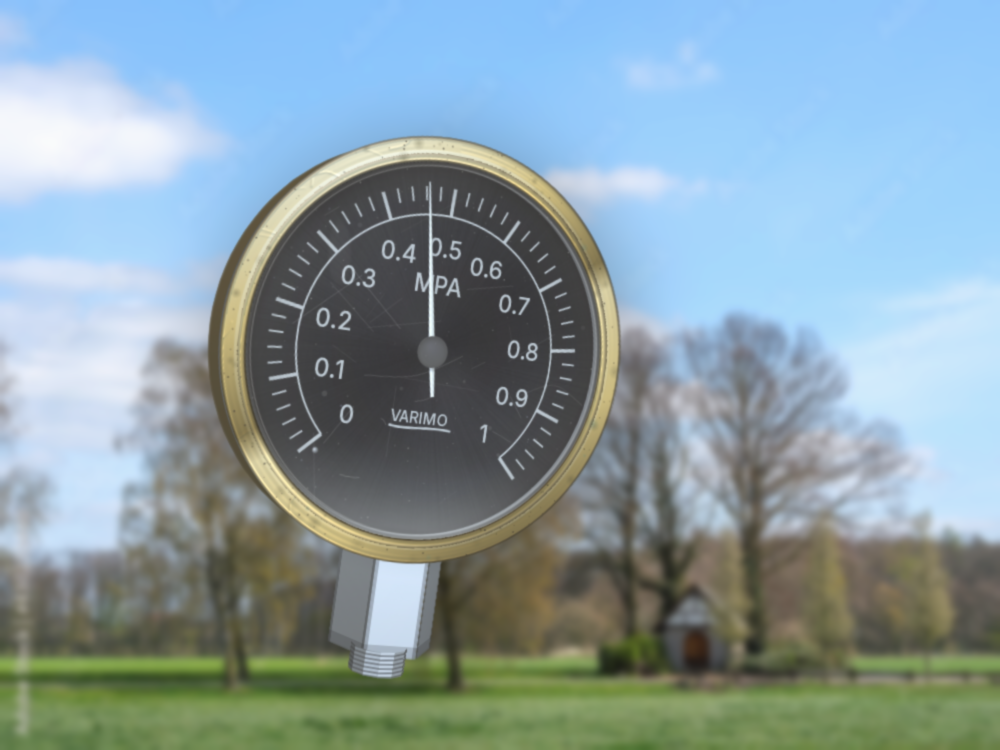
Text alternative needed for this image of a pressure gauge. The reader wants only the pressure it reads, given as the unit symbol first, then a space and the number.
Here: MPa 0.46
